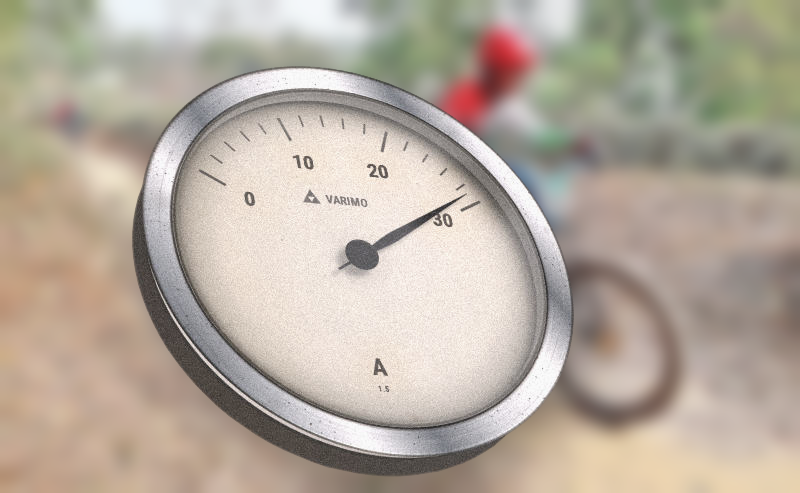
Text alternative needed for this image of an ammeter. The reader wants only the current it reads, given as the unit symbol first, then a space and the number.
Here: A 29
